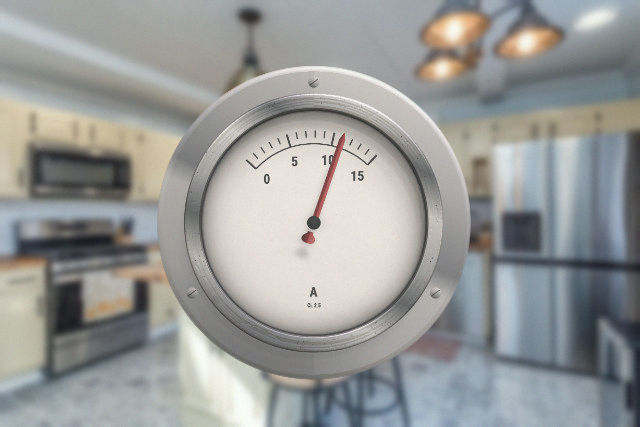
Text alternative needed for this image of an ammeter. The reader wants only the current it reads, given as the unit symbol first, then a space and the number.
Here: A 11
